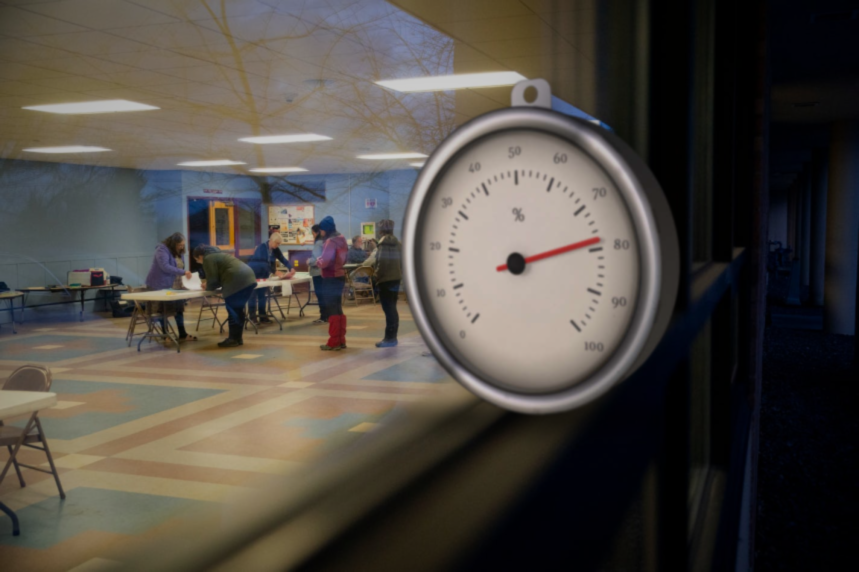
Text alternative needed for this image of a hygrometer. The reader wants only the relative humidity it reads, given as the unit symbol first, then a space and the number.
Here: % 78
